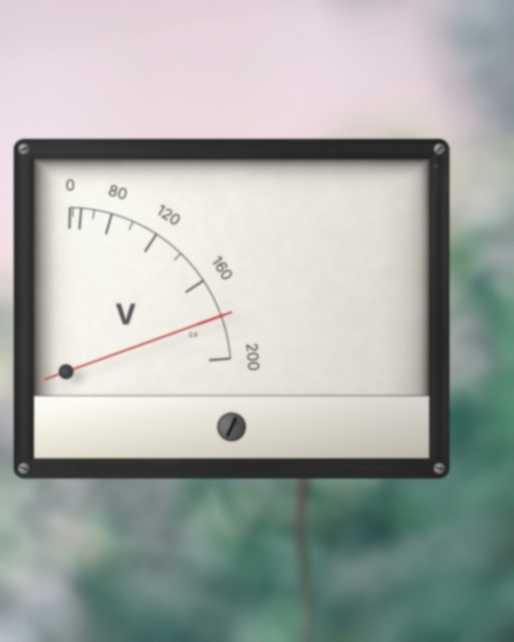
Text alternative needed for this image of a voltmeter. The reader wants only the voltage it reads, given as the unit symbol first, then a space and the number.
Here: V 180
